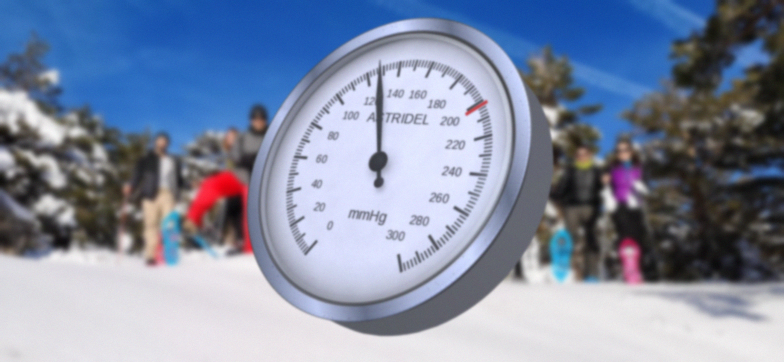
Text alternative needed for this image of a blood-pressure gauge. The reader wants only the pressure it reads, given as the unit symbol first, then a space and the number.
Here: mmHg 130
